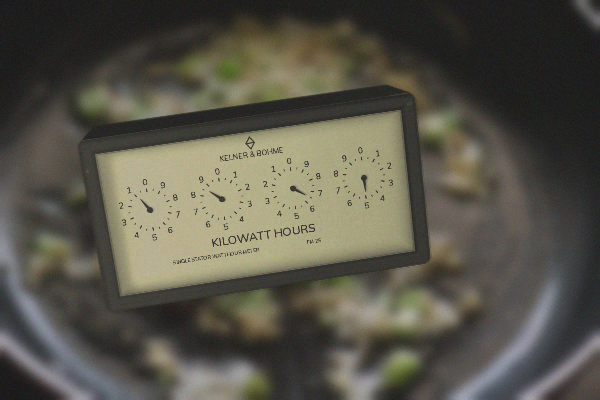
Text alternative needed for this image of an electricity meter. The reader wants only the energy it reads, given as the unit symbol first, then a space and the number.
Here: kWh 865
